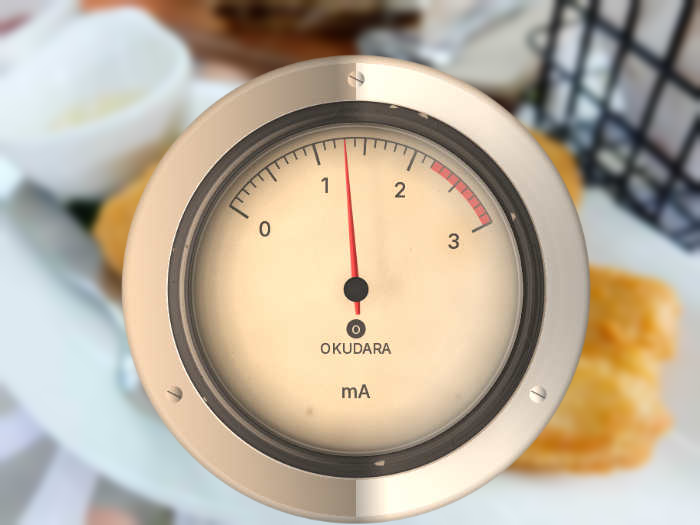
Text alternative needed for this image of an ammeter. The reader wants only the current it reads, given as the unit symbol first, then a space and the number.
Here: mA 1.3
